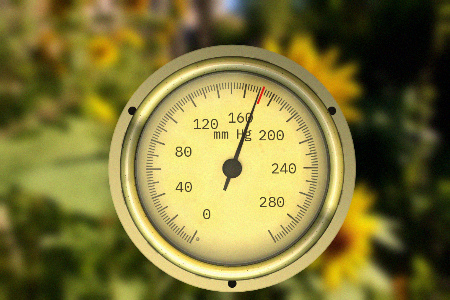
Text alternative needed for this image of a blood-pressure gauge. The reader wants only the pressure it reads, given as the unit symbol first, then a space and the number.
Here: mmHg 170
